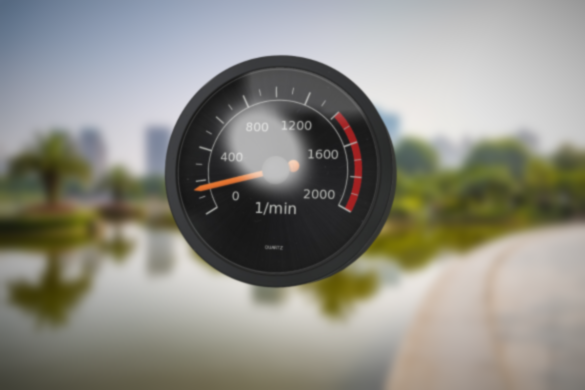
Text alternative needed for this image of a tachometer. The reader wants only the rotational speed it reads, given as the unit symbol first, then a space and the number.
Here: rpm 150
